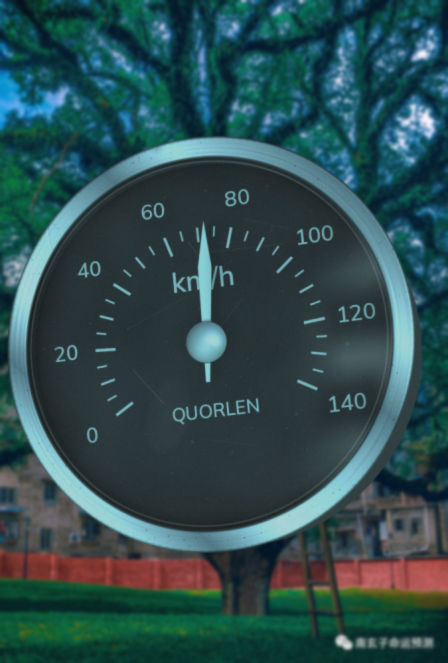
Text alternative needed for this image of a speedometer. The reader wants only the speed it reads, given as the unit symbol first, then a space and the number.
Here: km/h 72.5
